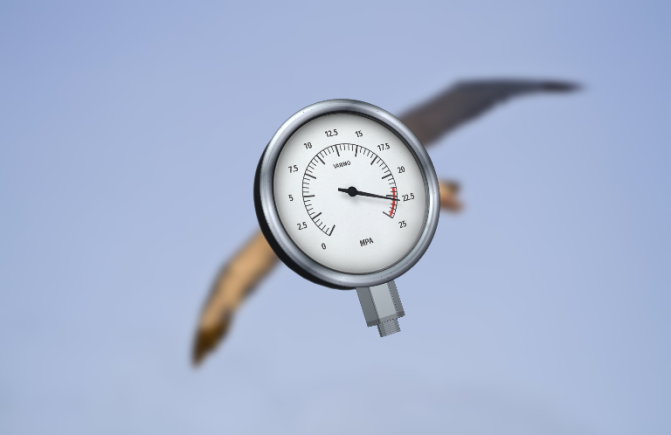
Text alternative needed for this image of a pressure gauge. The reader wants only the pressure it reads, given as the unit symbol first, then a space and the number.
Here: MPa 23
